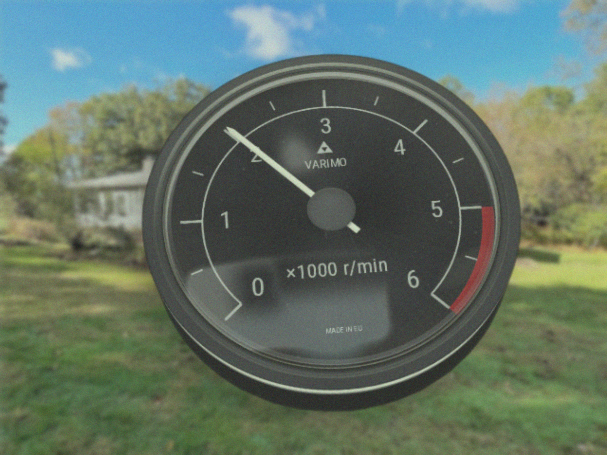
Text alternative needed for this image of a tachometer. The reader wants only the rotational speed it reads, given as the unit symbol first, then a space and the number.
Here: rpm 2000
